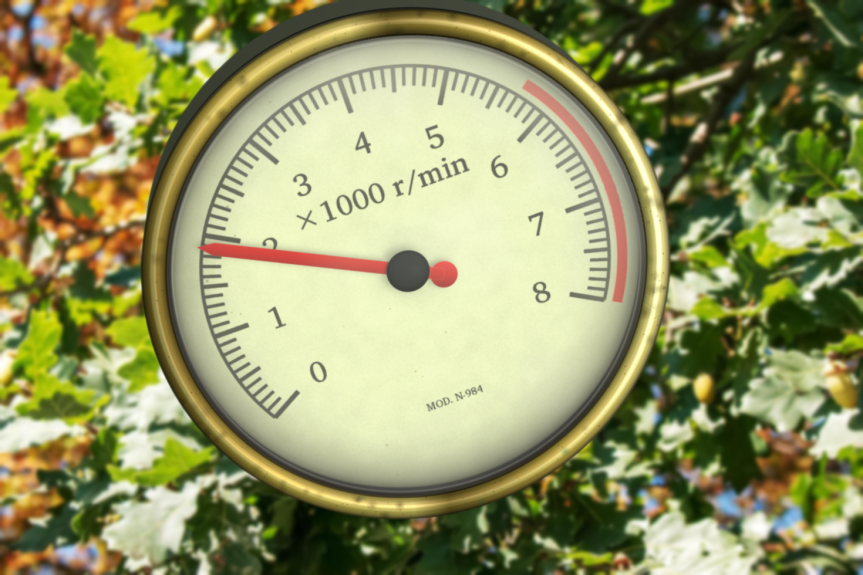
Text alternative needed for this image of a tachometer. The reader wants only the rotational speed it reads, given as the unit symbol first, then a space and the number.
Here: rpm 1900
